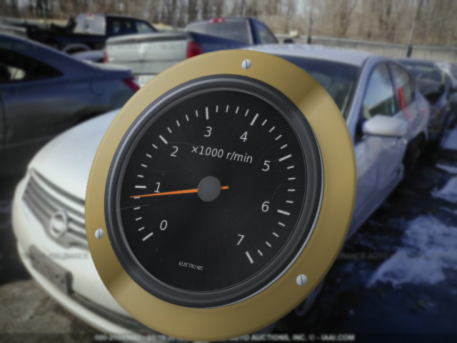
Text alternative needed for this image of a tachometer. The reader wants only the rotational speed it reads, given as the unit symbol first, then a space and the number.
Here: rpm 800
